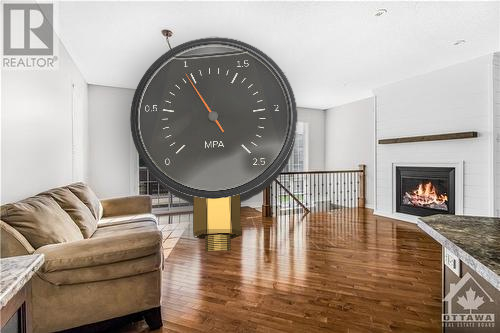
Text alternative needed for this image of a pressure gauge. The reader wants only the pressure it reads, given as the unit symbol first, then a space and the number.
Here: MPa 0.95
